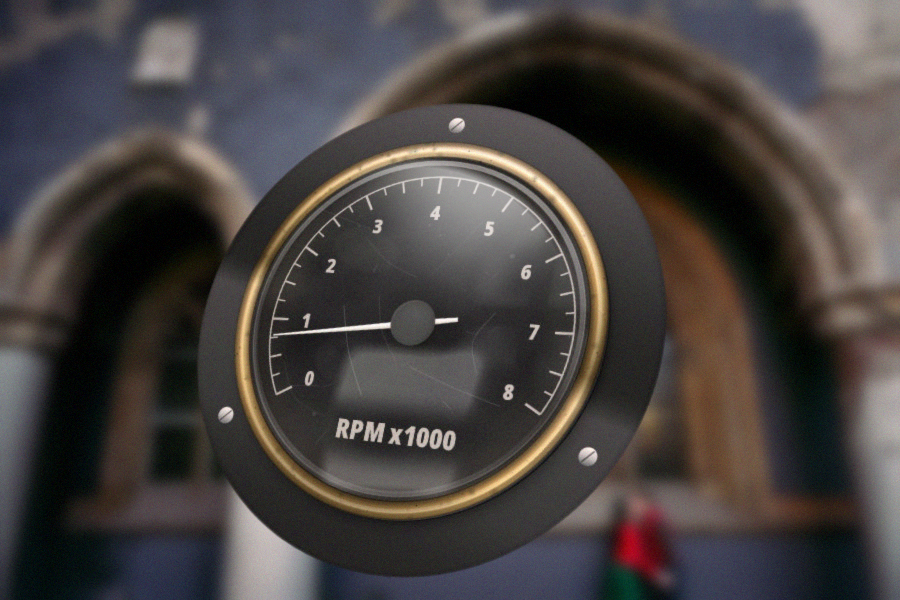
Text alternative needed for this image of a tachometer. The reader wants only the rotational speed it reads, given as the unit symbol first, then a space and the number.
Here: rpm 750
